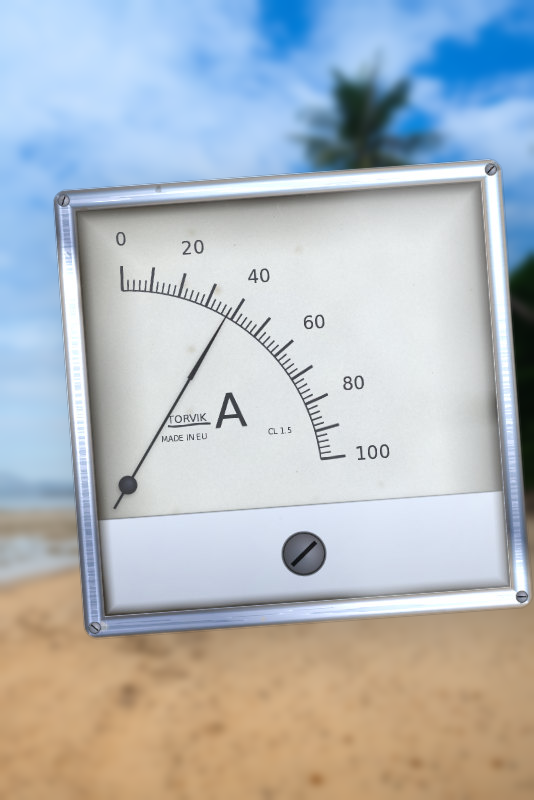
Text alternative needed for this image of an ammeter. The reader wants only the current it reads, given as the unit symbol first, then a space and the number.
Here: A 38
